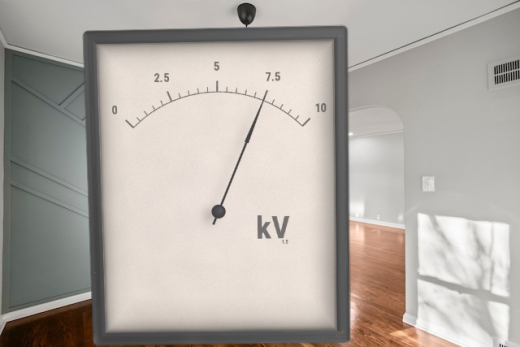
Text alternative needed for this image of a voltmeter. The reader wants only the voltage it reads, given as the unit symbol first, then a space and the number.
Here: kV 7.5
